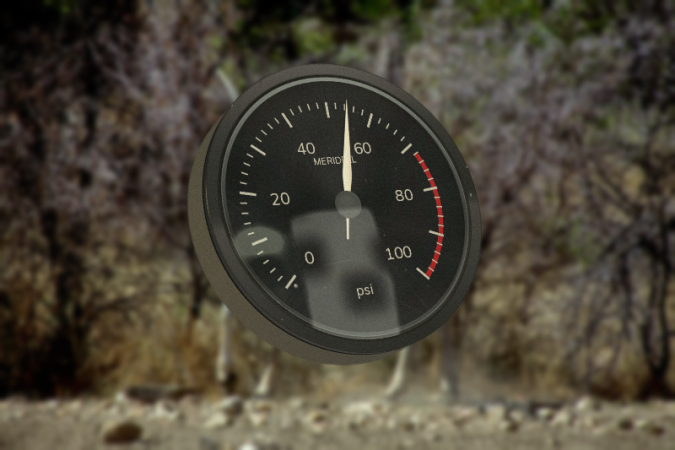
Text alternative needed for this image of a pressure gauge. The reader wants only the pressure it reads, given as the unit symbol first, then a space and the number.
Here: psi 54
